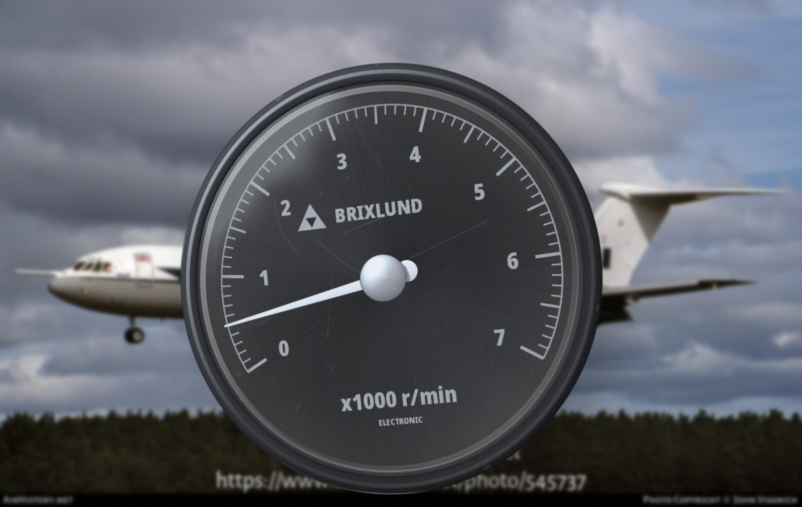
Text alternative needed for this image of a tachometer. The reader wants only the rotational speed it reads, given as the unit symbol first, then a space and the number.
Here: rpm 500
